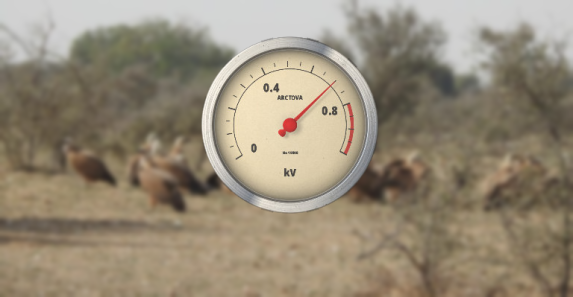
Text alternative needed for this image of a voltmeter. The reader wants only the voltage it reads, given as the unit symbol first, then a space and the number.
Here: kV 0.7
